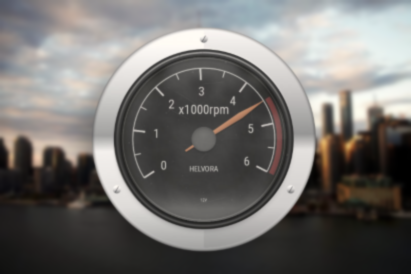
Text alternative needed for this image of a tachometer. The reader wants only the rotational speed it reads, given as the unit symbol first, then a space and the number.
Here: rpm 4500
